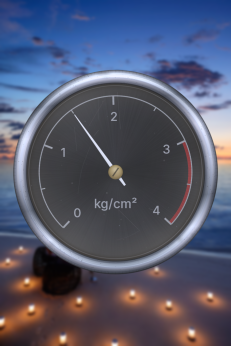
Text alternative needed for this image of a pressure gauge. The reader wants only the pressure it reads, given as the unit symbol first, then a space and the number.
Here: kg/cm² 1.5
